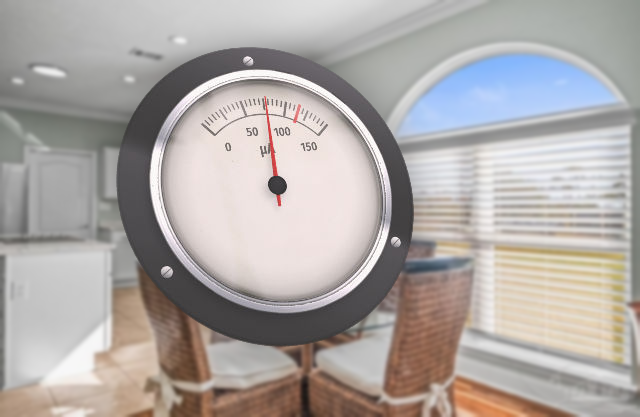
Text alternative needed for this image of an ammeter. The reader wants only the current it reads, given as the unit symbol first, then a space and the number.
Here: µA 75
